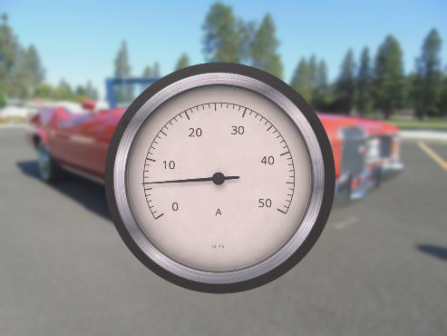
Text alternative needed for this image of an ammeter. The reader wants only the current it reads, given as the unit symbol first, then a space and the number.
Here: A 6
